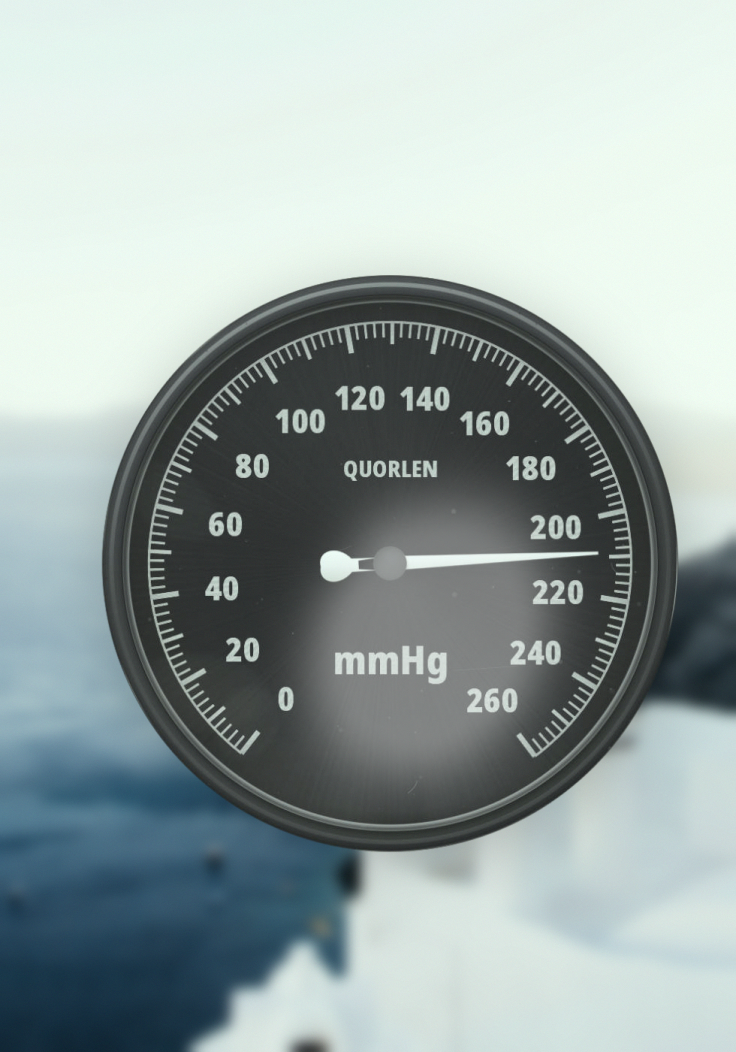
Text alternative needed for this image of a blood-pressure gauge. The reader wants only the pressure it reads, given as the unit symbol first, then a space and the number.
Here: mmHg 209
